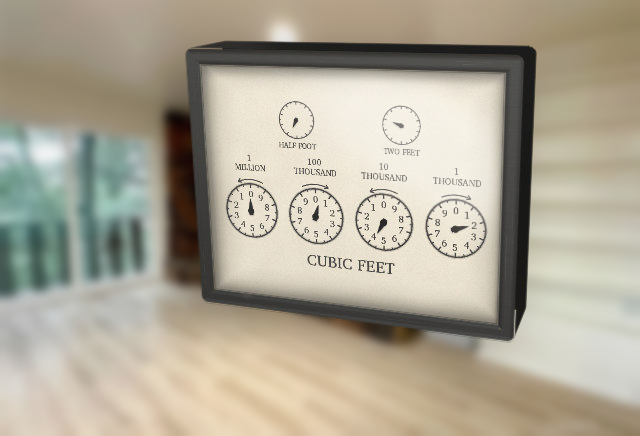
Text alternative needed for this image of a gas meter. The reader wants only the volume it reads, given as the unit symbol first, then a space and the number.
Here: ft³ 4200
